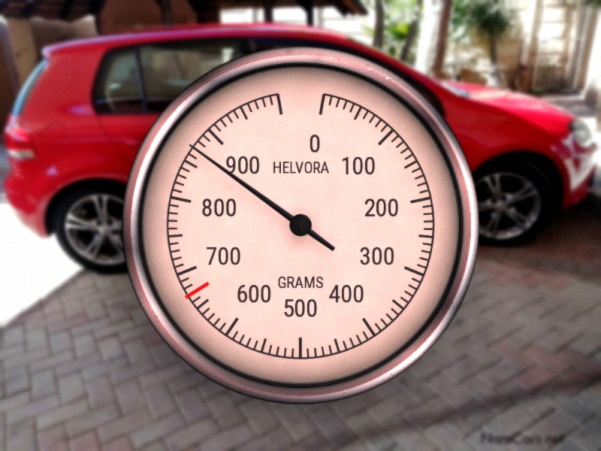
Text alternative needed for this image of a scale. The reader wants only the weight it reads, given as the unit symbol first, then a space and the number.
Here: g 870
